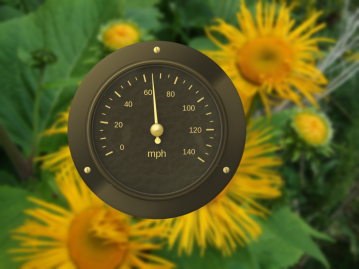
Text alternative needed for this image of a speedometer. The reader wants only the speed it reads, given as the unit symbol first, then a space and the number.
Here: mph 65
